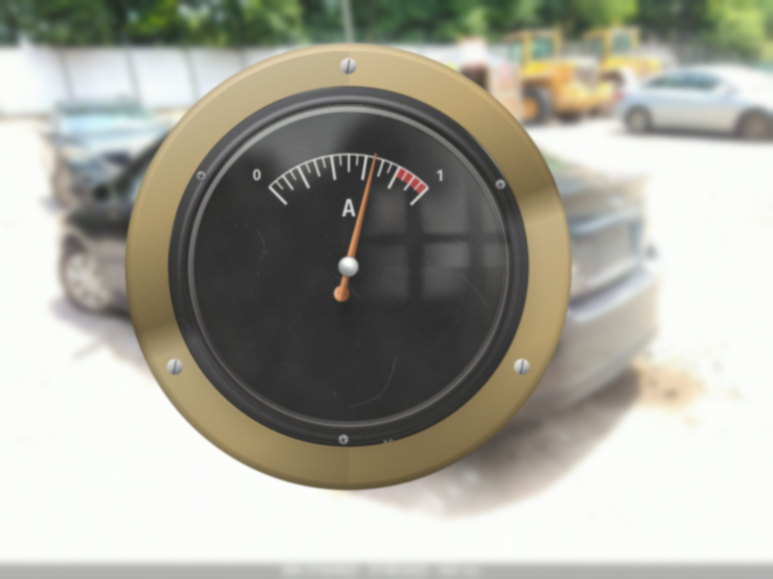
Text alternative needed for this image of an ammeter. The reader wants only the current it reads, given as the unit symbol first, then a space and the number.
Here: A 0.65
